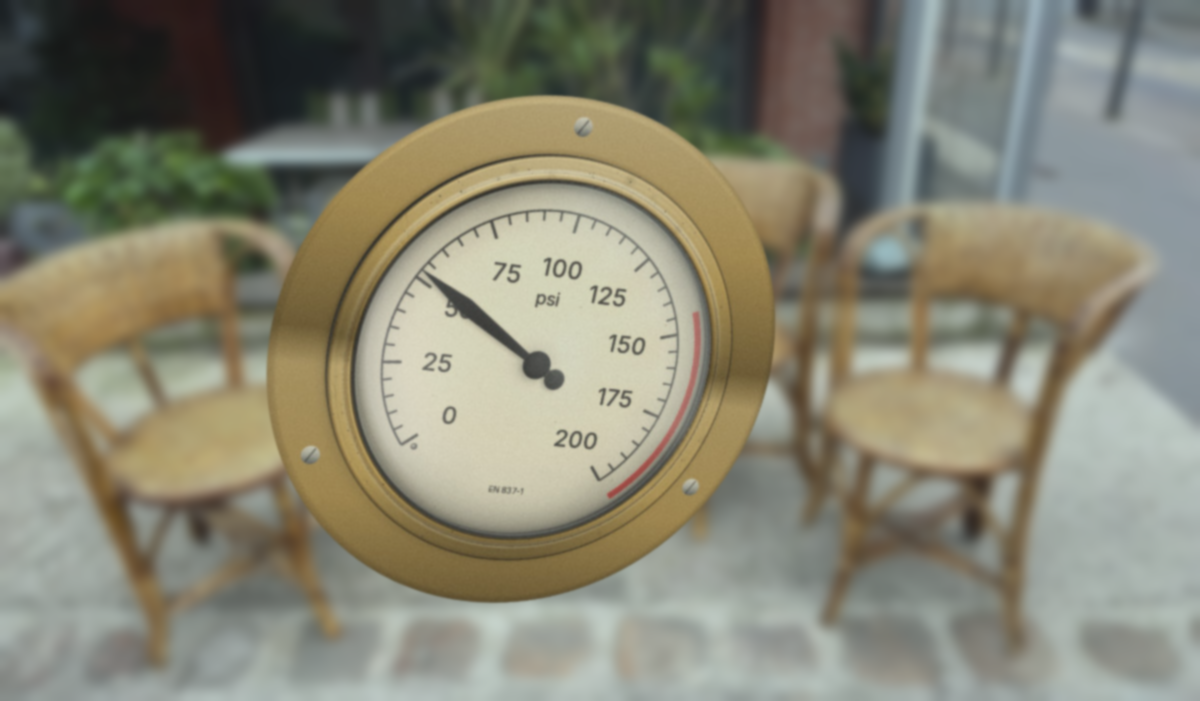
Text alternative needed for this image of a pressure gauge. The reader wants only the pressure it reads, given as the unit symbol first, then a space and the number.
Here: psi 52.5
